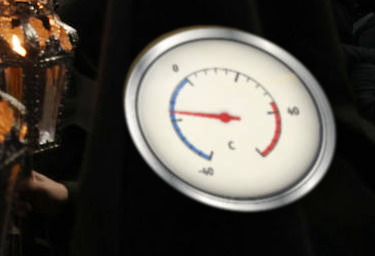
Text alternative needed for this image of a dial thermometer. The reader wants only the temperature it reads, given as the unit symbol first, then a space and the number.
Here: °C -16
